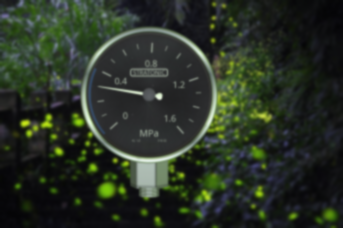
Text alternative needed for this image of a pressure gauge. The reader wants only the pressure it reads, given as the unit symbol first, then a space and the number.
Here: MPa 0.3
